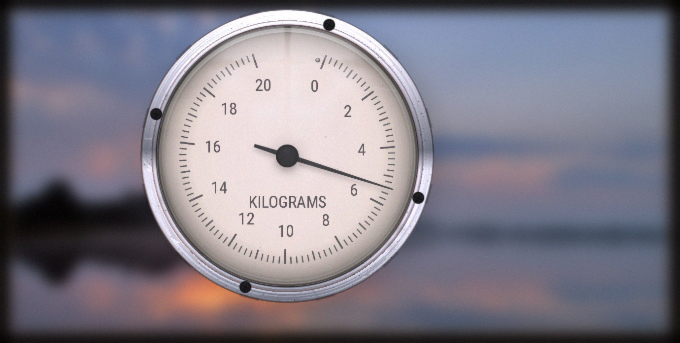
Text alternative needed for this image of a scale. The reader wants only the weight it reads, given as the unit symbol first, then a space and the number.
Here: kg 5.4
